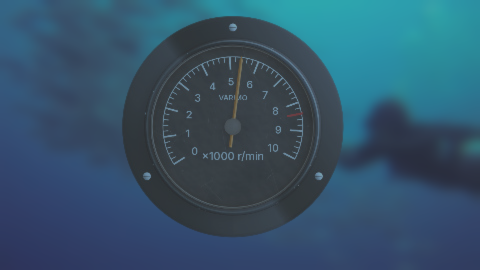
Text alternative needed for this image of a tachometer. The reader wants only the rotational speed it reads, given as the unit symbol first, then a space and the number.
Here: rpm 5400
